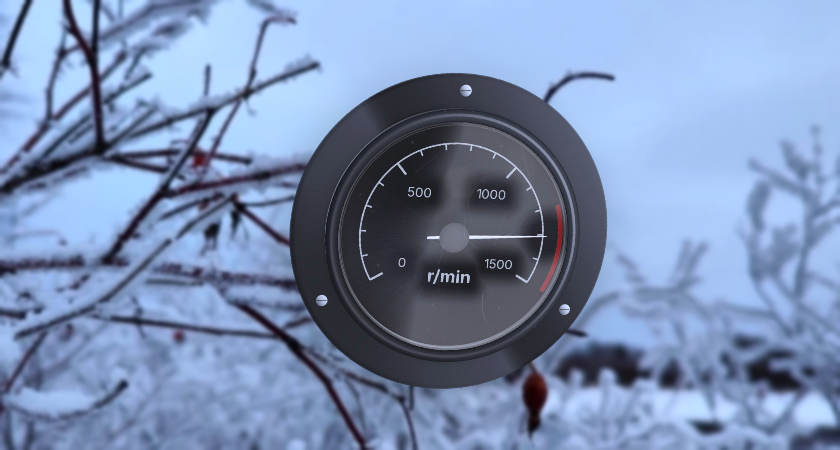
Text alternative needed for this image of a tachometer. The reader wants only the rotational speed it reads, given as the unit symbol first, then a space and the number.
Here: rpm 1300
